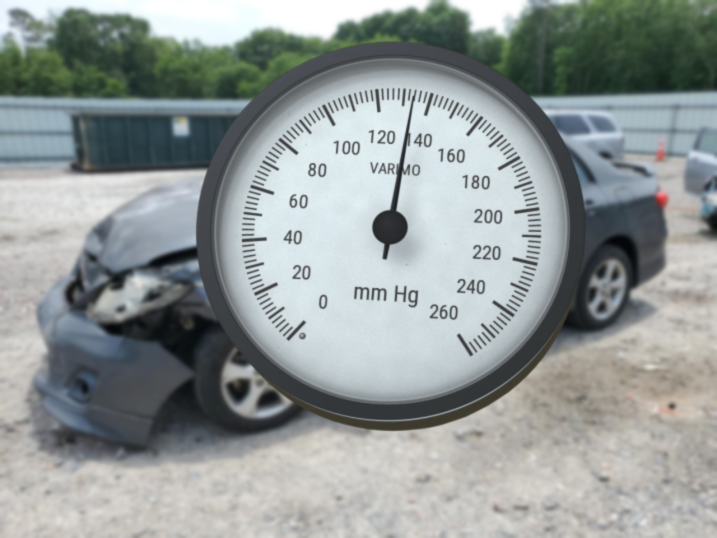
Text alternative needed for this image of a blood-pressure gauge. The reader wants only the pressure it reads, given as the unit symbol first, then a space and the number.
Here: mmHg 134
